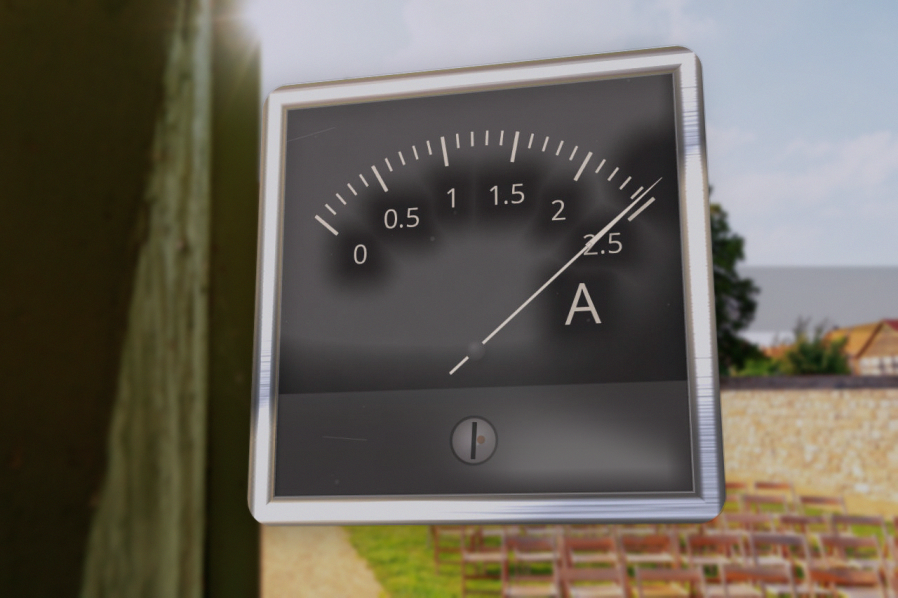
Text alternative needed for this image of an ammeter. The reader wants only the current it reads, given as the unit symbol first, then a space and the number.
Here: A 2.45
